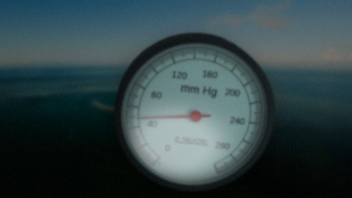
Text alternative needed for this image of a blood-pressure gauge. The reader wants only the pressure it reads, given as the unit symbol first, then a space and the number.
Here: mmHg 50
